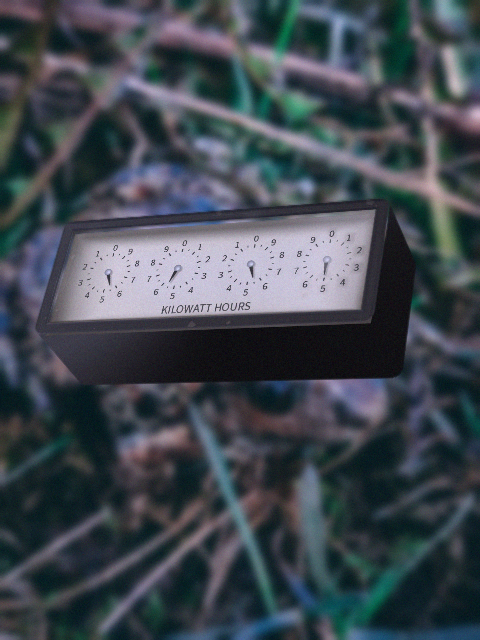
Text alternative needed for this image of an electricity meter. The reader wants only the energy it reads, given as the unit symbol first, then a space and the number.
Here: kWh 5555
